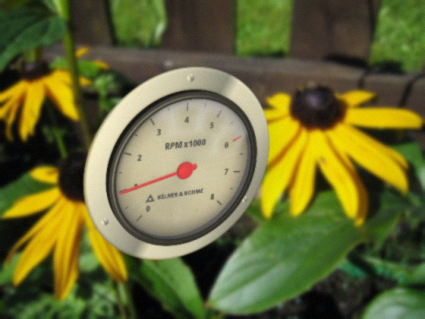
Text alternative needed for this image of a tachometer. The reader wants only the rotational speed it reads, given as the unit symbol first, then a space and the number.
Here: rpm 1000
